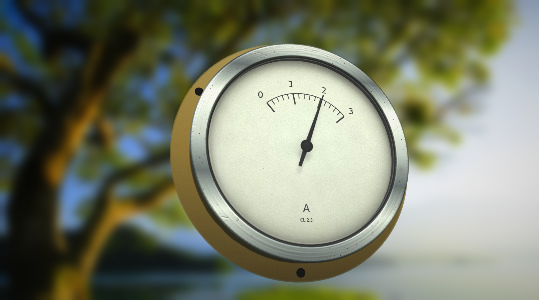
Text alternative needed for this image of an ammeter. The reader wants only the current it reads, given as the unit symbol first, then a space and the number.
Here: A 2
